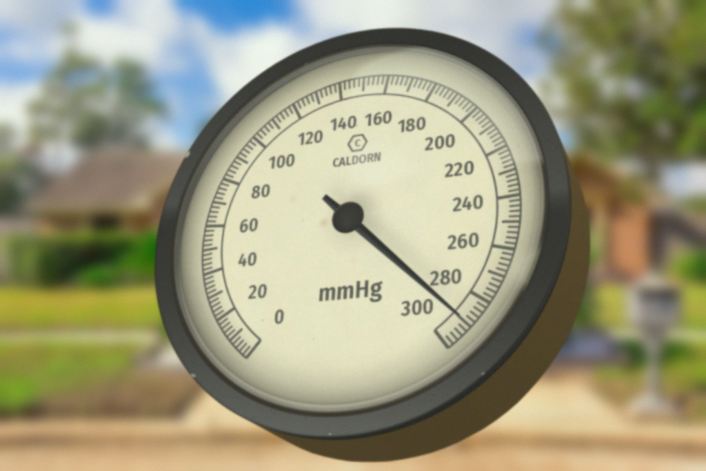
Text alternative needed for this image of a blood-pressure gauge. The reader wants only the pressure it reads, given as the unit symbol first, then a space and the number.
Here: mmHg 290
